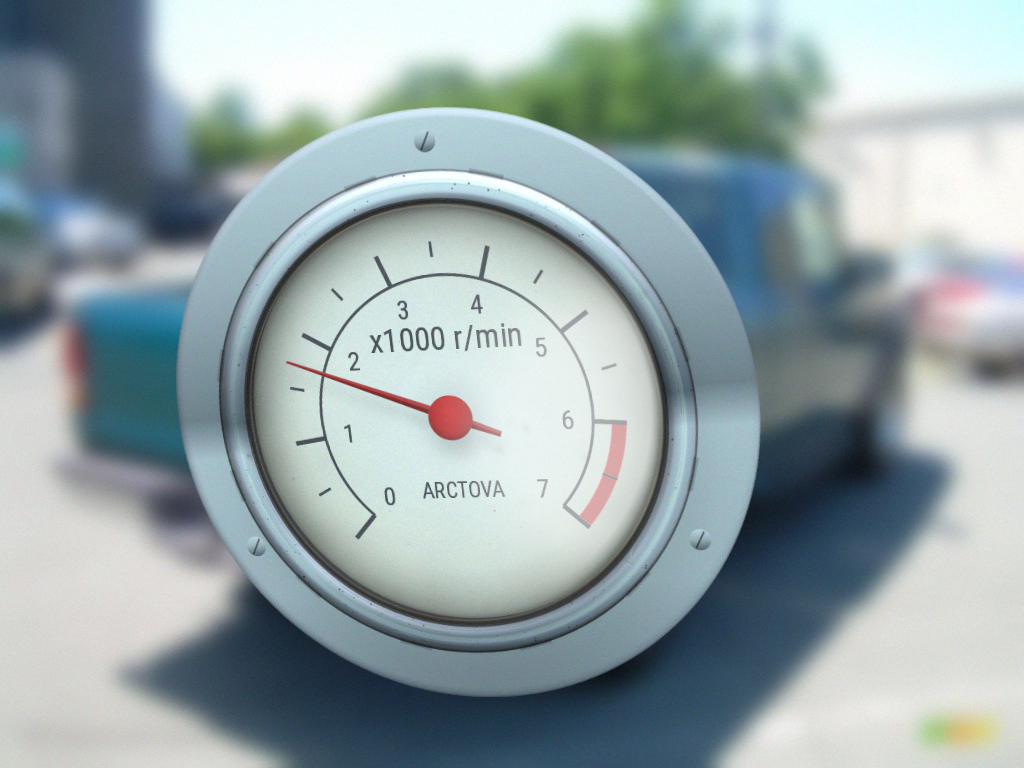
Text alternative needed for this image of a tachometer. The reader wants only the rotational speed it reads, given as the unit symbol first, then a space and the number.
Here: rpm 1750
